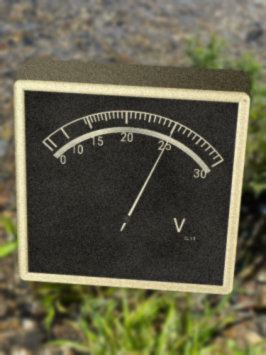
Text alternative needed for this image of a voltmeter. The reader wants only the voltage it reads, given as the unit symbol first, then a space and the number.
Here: V 25
